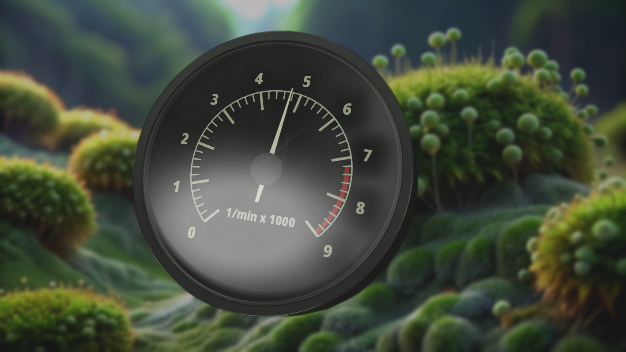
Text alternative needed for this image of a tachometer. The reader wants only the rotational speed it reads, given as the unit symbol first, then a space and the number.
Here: rpm 4800
